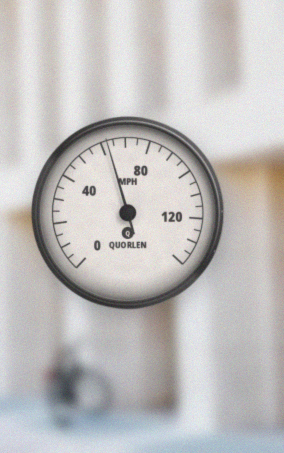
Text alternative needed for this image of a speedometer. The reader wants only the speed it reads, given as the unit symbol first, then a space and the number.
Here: mph 62.5
